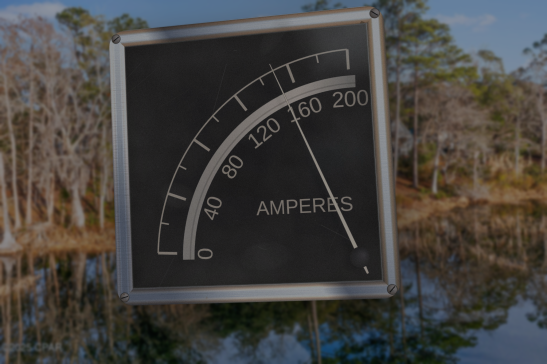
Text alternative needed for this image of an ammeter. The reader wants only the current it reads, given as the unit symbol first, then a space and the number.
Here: A 150
